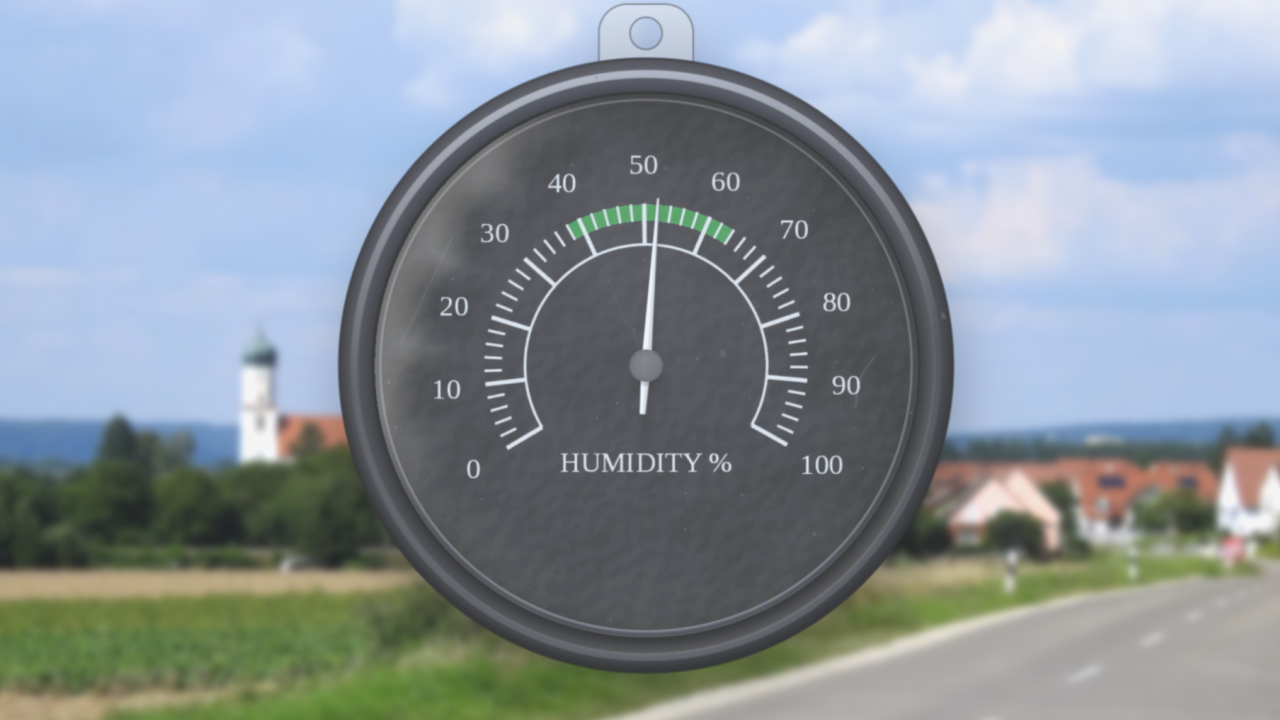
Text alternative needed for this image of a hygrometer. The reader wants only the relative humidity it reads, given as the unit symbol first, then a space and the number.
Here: % 52
